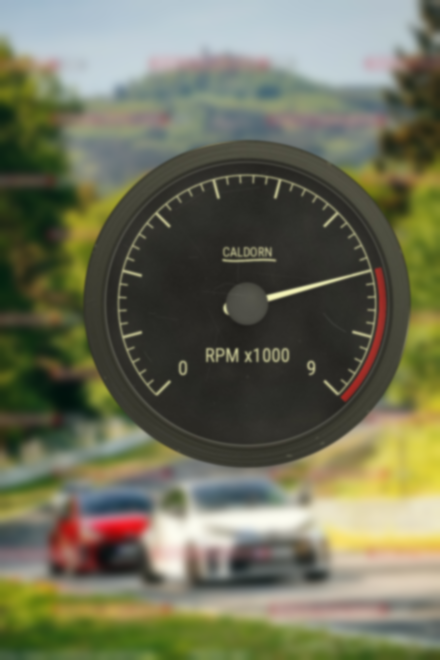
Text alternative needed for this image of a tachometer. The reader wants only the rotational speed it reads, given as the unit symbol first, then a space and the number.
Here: rpm 7000
